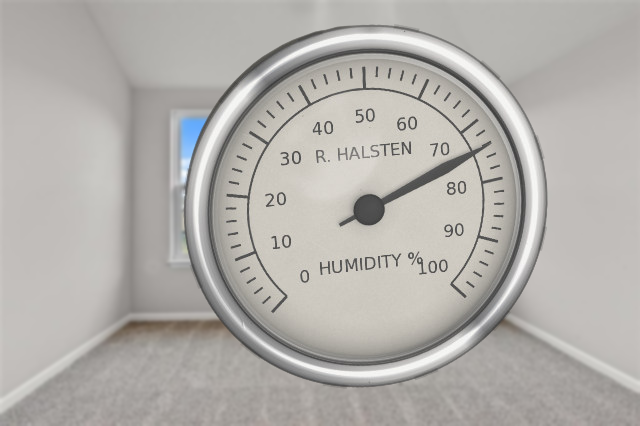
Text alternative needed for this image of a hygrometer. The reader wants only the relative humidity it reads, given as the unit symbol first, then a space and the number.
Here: % 74
